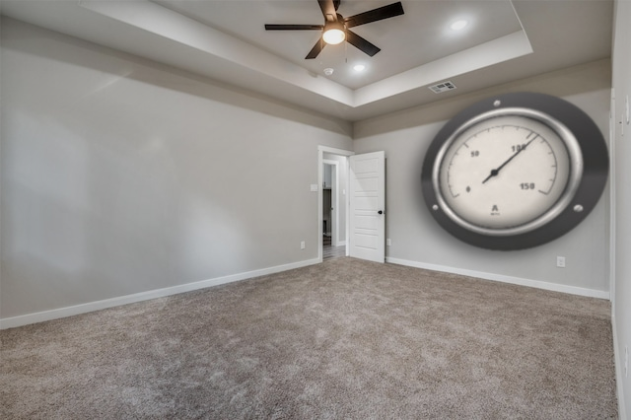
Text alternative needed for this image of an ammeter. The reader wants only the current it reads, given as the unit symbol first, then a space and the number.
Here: A 105
